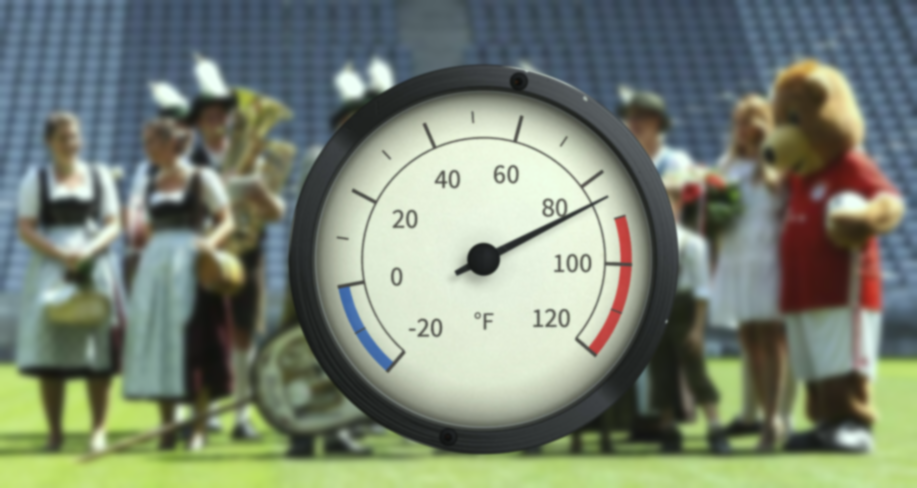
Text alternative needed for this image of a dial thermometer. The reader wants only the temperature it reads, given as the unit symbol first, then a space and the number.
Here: °F 85
